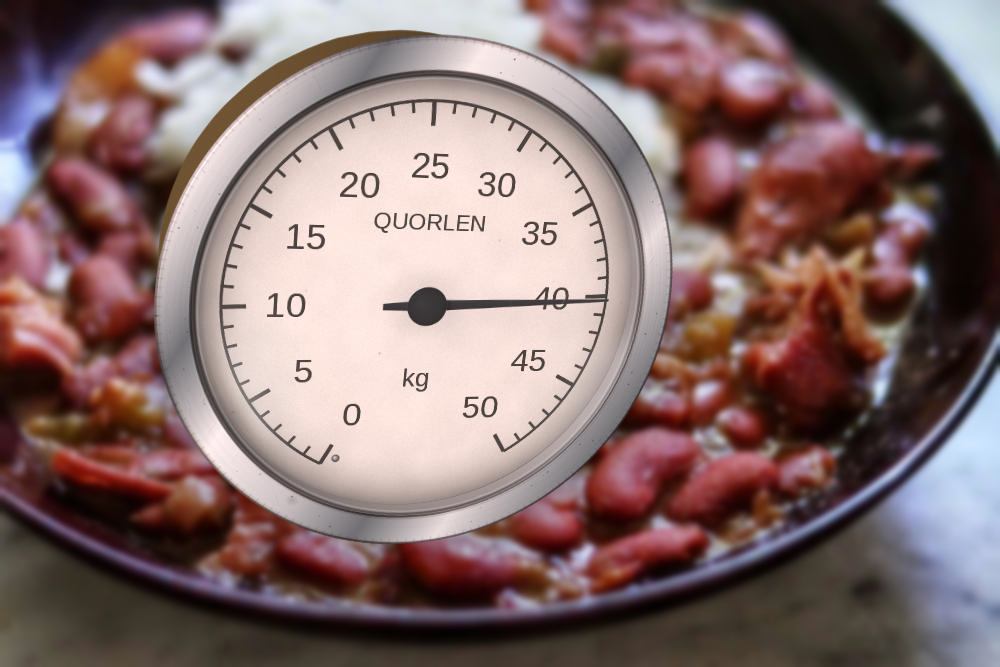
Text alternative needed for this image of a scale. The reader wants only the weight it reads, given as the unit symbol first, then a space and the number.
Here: kg 40
